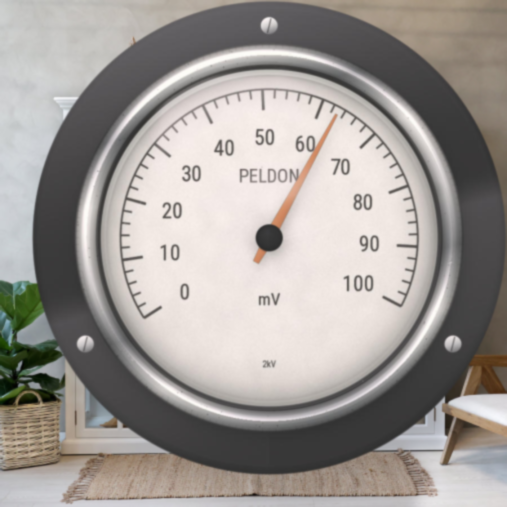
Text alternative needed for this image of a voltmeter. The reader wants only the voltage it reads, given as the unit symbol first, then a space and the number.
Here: mV 63
